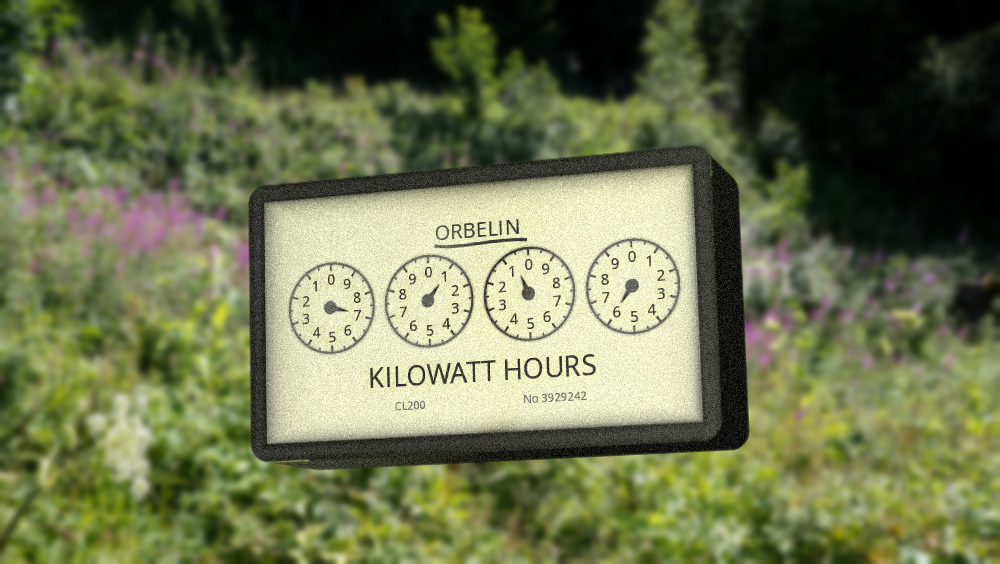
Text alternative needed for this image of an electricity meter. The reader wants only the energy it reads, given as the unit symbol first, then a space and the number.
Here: kWh 7106
